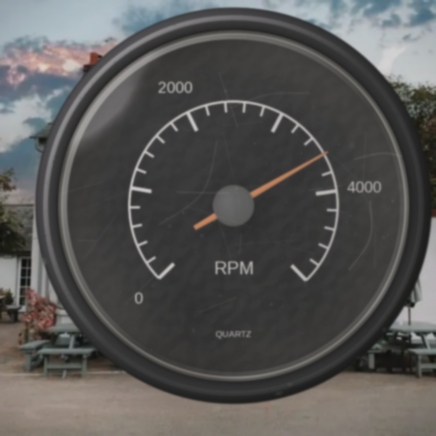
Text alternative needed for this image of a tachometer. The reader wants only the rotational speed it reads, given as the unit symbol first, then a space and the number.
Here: rpm 3600
